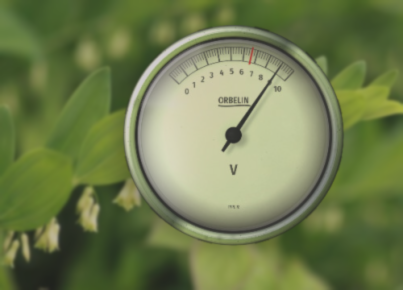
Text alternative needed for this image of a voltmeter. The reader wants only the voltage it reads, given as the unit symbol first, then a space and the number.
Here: V 9
